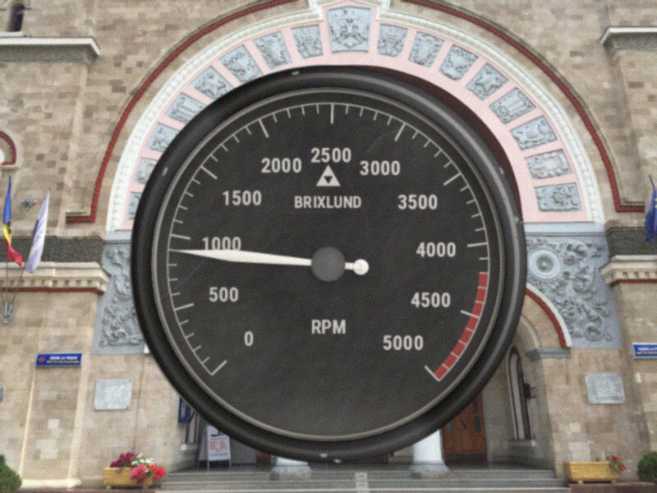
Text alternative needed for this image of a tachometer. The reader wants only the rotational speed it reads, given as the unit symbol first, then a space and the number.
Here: rpm 900
